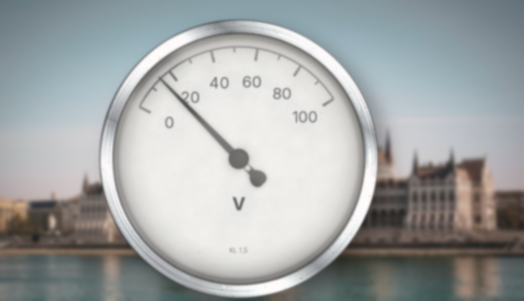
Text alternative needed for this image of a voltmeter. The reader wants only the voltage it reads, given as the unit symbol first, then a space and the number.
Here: V 15
